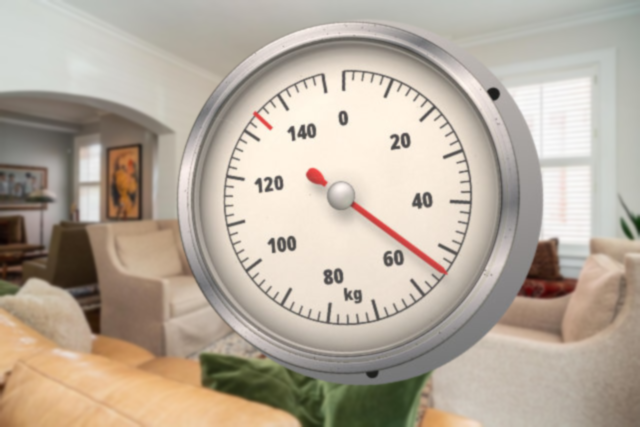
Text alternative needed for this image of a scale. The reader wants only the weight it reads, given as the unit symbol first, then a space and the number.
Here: kg 54
